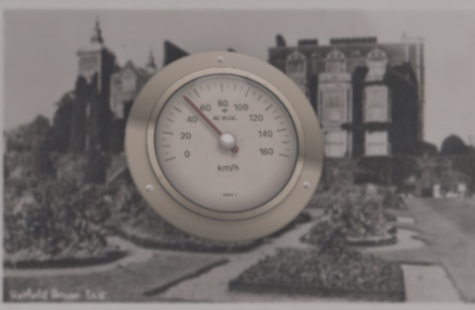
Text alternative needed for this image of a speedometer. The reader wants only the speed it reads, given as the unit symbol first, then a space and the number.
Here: km/h 50
